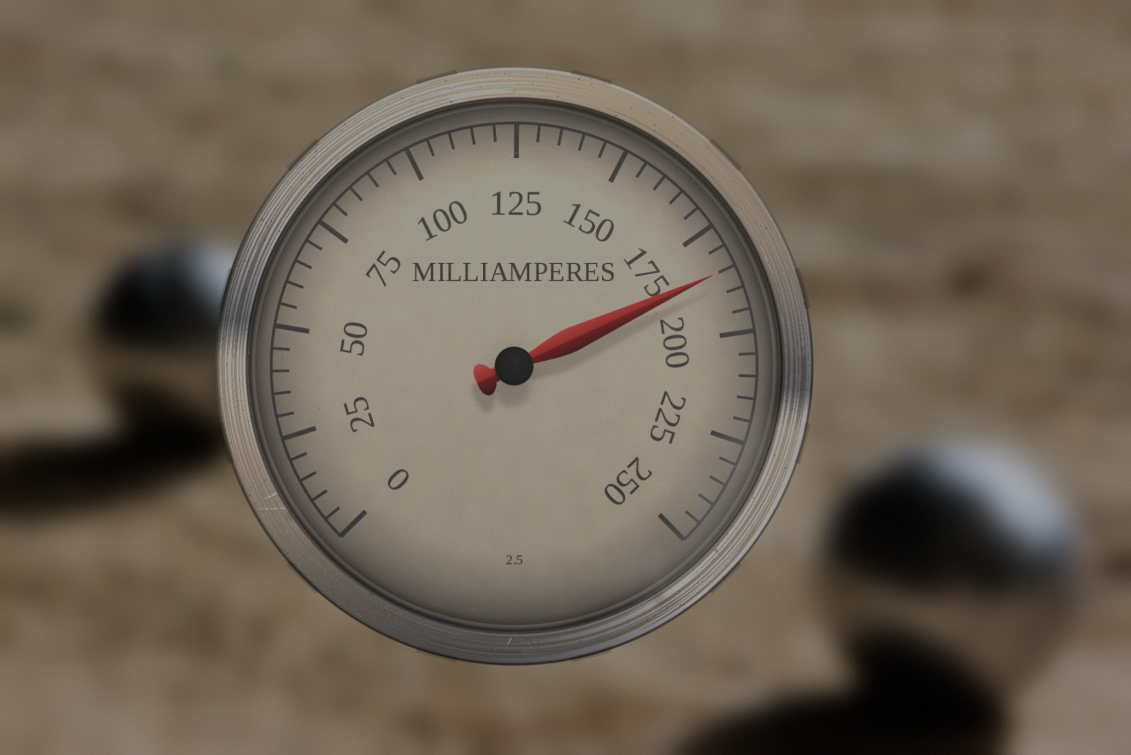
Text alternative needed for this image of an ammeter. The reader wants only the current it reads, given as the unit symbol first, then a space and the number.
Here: mA 185
